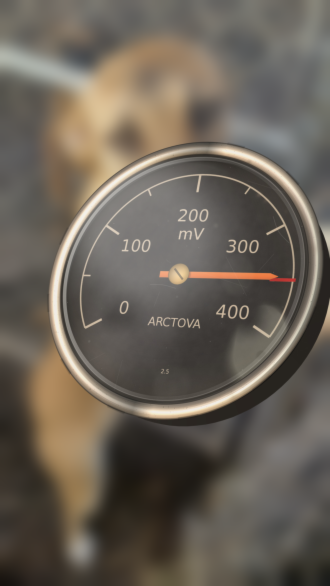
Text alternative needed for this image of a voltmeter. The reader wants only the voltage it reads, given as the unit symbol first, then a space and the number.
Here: mV 350
